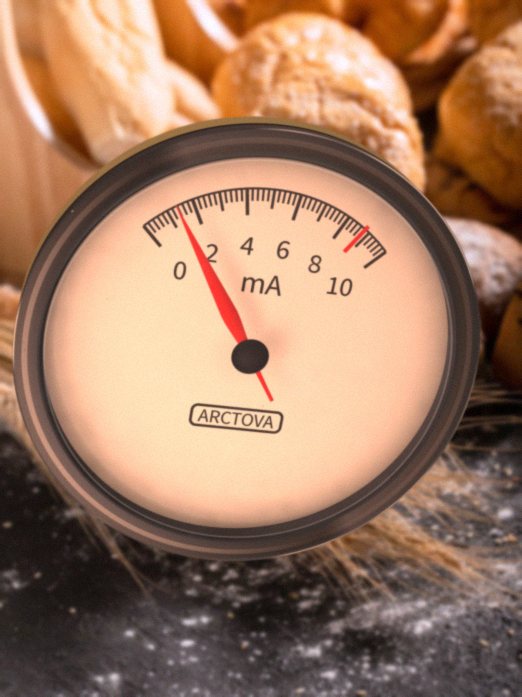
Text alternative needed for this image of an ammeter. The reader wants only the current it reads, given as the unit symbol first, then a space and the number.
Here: mA 1.4
